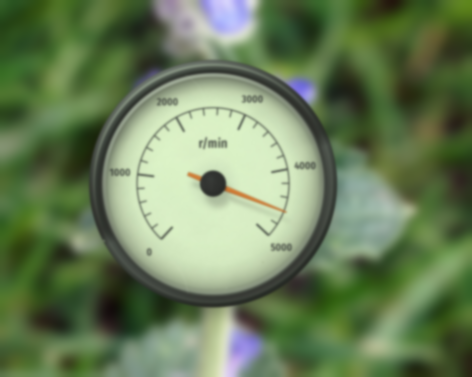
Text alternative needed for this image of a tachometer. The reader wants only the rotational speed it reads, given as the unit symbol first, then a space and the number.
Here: rpm 4600
